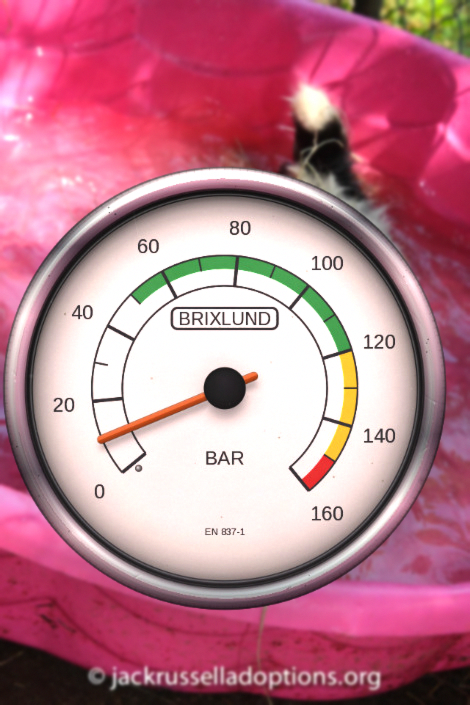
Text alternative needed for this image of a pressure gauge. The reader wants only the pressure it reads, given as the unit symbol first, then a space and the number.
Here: bar 10
